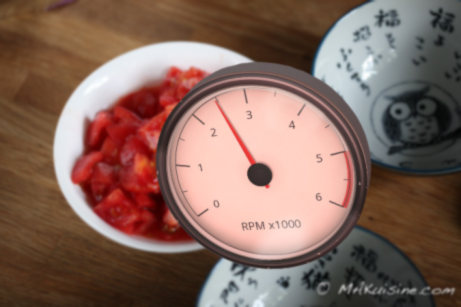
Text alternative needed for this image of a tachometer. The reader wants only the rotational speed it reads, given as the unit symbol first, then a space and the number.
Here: rpm 2500
